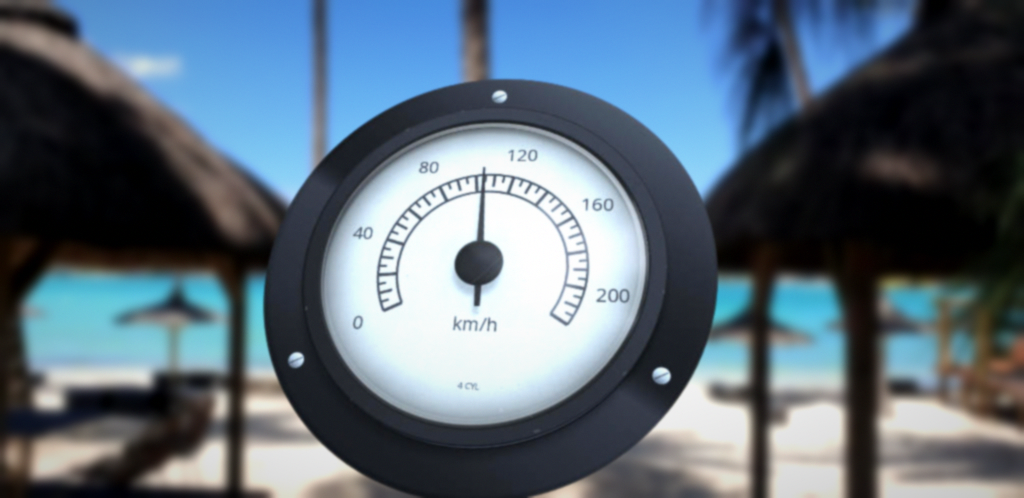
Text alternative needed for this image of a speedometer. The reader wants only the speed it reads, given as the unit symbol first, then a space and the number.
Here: km/h 105
